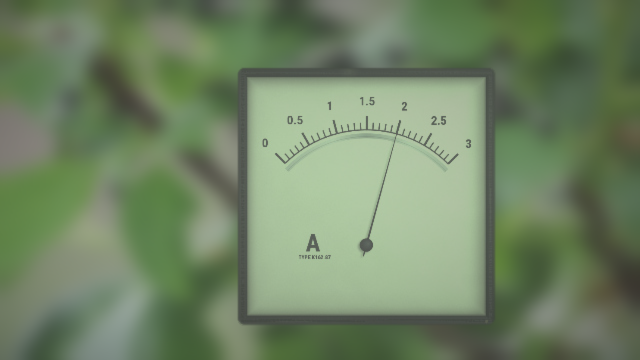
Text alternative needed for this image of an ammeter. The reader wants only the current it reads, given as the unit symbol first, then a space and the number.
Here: A 2
